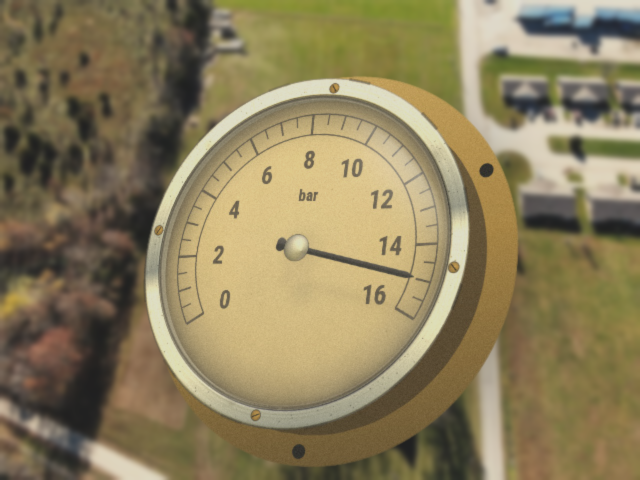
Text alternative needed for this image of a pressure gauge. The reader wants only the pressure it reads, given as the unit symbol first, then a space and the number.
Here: bar 15
